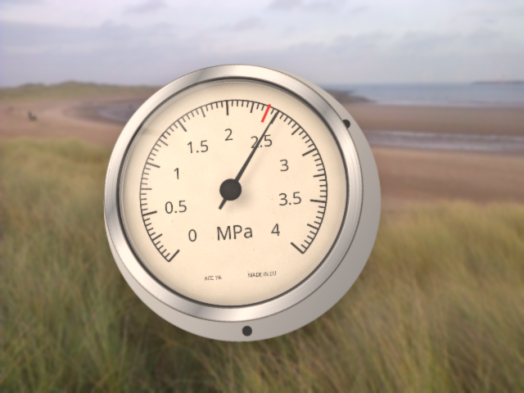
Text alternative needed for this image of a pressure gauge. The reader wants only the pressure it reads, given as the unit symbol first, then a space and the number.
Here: MPa 2.5
